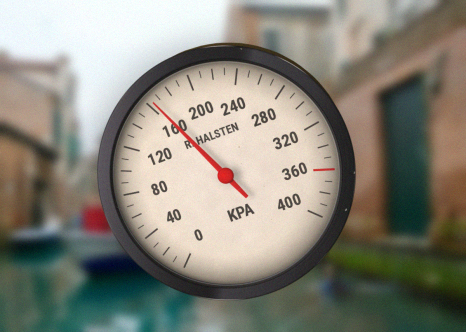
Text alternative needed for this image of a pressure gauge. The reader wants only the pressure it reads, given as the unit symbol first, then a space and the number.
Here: kPa 165
